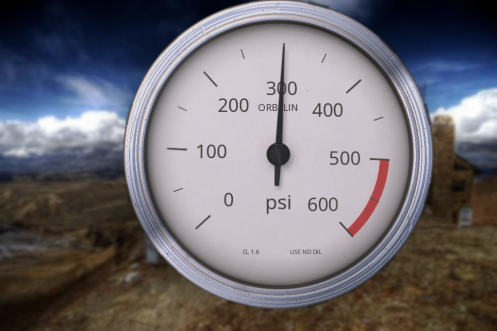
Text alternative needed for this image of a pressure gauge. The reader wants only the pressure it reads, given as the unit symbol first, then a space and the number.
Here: psi 300
